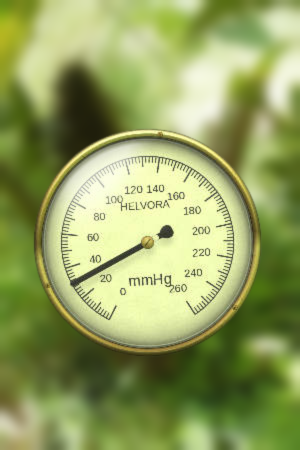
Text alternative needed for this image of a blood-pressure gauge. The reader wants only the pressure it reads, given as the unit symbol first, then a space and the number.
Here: mmHg 30
